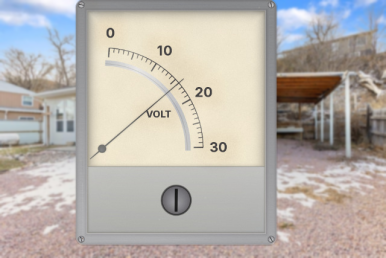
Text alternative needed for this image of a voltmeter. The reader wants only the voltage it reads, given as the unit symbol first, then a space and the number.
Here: V 16
